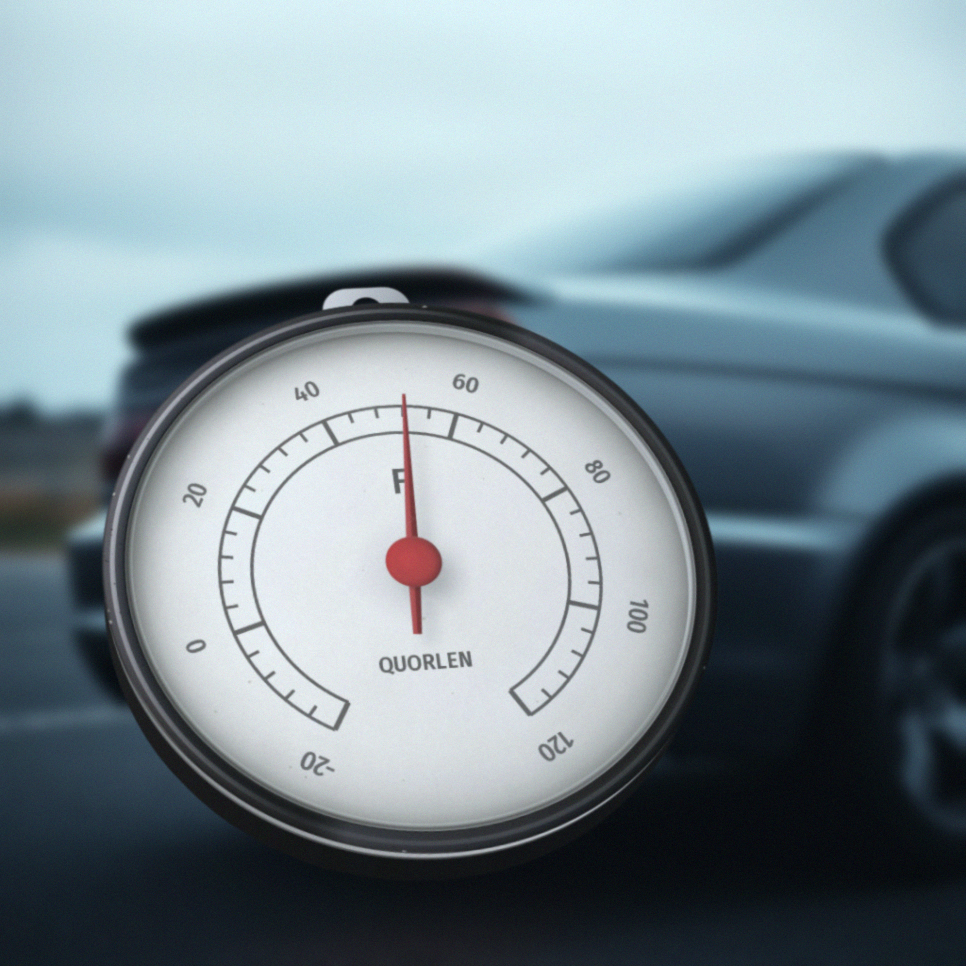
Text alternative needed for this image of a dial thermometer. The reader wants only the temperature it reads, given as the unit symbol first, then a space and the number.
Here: °F 52
